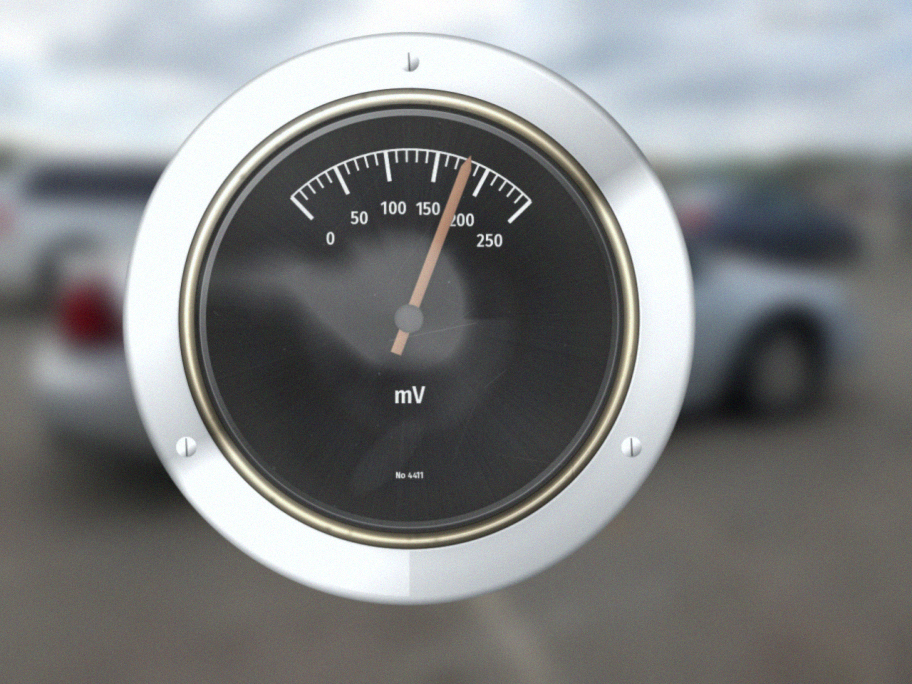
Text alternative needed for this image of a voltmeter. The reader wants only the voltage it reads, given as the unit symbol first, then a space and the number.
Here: mV 180
